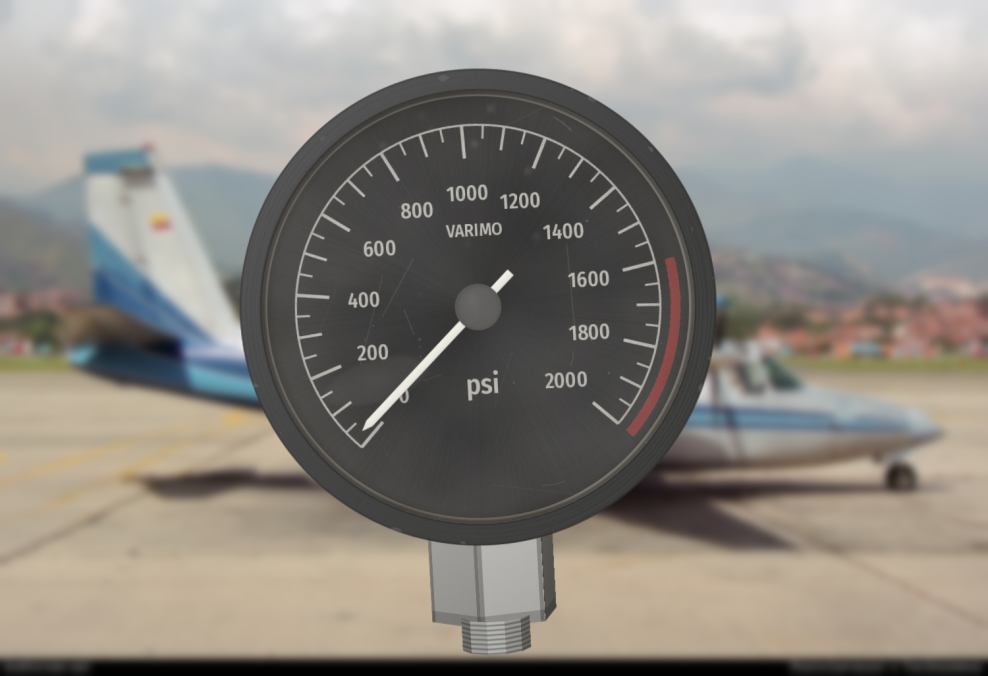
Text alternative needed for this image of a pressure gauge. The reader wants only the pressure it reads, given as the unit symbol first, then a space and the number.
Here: psi 25
